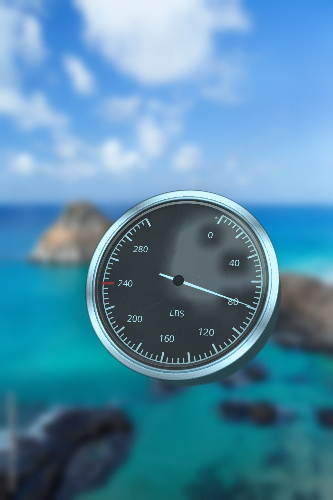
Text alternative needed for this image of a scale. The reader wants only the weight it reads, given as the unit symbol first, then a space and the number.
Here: lb 80
